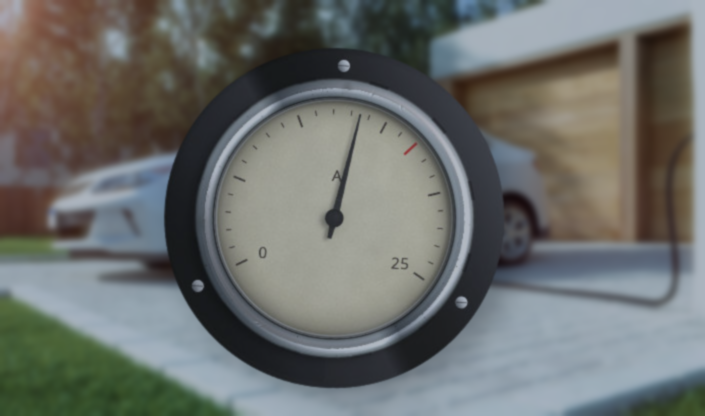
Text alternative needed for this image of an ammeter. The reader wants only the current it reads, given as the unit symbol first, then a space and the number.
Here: A 13.5
